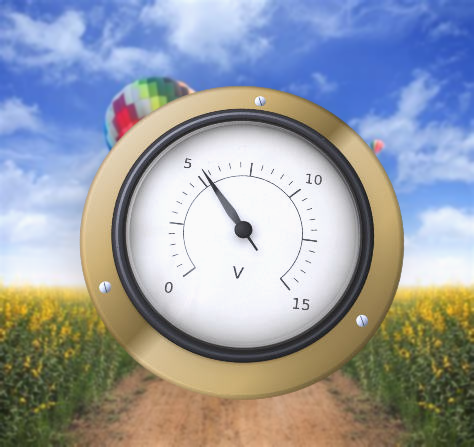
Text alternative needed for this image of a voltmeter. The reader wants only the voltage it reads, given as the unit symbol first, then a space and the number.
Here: V 5.25
